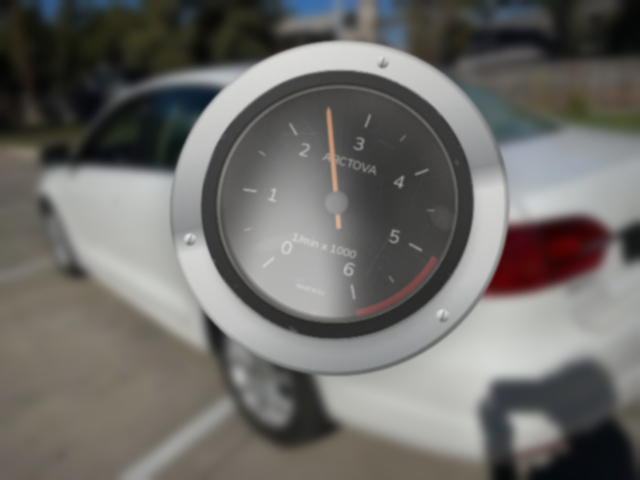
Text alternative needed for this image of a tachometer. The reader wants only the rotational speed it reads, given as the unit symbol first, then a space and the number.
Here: rpm 2500
